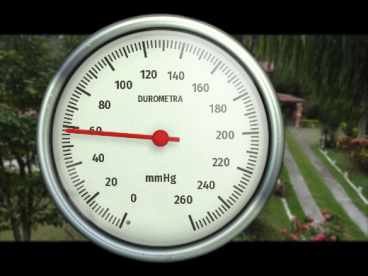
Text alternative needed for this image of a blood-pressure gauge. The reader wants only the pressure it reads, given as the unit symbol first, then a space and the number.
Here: mmHg 58
